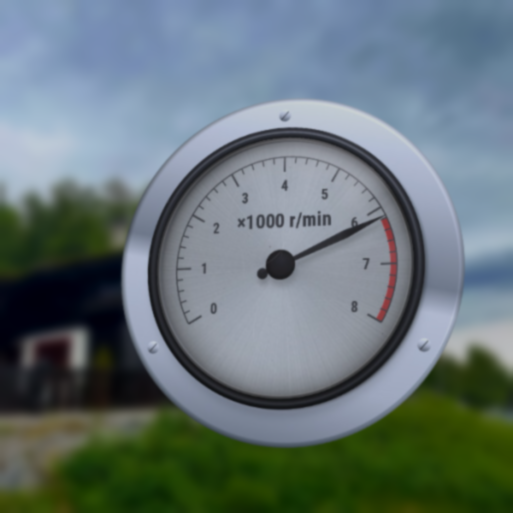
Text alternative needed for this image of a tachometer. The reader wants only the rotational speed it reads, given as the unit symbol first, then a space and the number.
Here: rpm 6200
